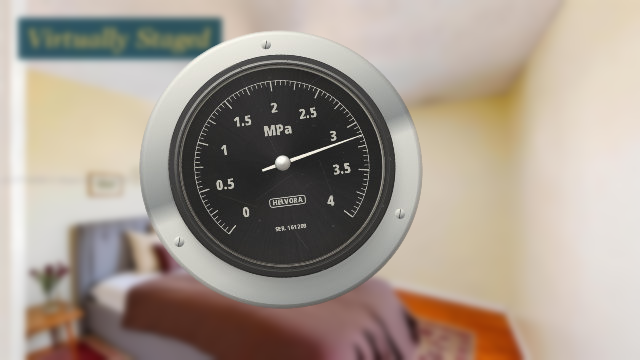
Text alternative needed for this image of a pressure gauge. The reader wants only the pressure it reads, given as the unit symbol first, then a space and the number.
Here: MPa 3.15
